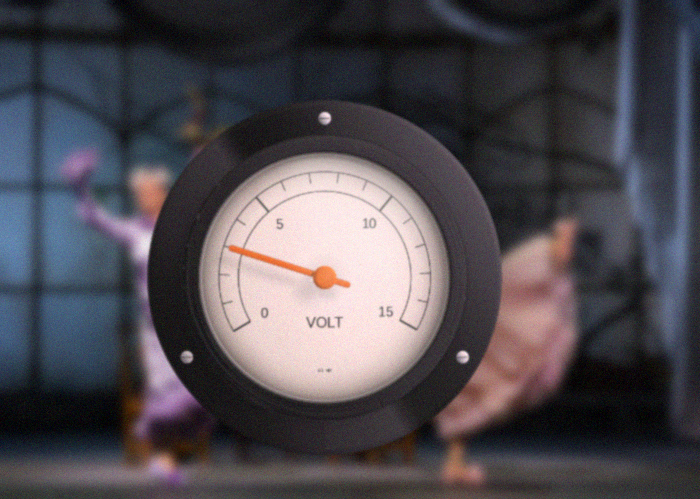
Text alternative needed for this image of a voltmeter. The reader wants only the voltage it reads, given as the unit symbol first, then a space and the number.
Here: V 3
